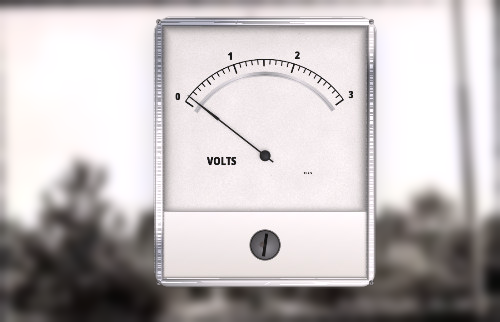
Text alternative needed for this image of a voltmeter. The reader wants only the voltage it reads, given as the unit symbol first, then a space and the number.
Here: V 0.1
